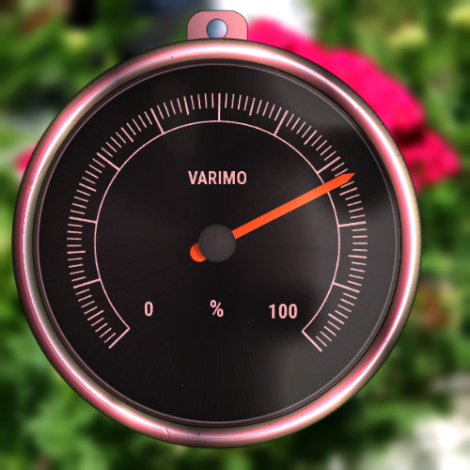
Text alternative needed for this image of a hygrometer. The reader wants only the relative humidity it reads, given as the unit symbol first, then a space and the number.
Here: % 73
